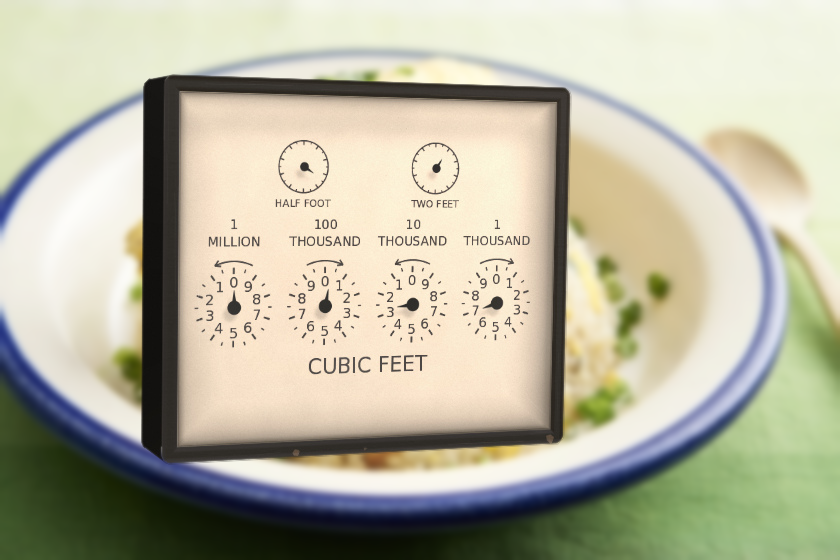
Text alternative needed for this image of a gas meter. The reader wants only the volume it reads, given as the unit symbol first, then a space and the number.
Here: ft³ 2700
